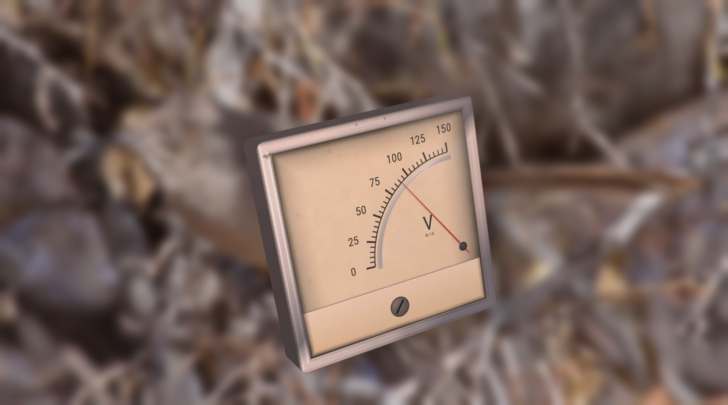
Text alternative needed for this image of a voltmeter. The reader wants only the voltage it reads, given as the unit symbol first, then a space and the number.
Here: V 90
